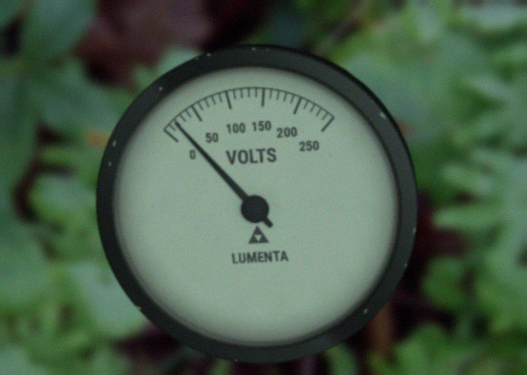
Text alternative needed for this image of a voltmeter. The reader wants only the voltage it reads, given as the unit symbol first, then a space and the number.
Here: V 20
